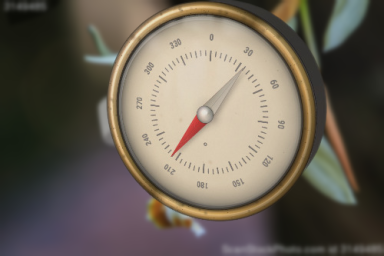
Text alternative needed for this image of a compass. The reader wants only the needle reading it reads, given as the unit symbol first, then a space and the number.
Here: ° 215
